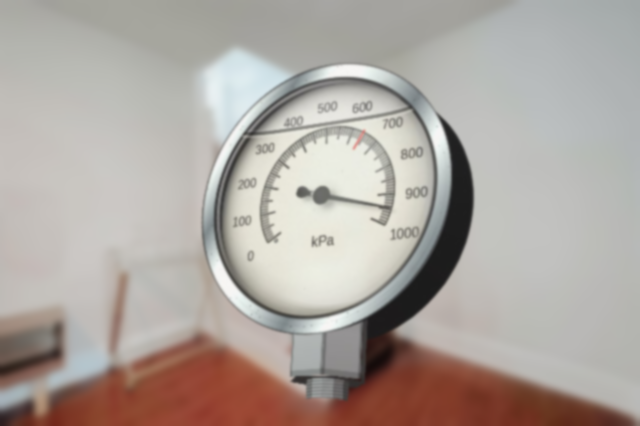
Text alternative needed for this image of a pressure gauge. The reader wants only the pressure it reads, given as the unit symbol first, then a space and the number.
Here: kPa 950
